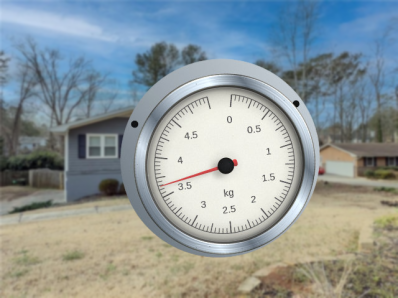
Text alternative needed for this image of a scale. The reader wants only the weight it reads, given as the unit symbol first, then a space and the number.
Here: kg 3.65
